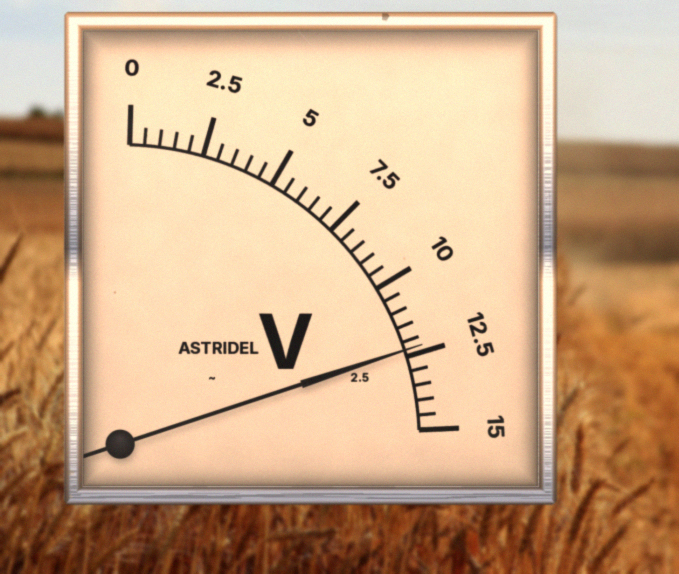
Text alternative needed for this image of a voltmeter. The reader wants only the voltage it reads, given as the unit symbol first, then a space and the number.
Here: V 12.25
